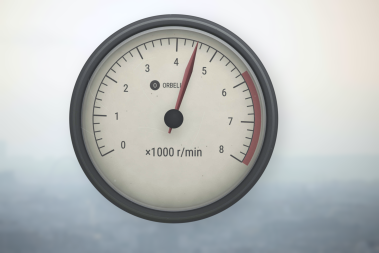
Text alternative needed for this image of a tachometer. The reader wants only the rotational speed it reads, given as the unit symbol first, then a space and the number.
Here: rpm 4500
